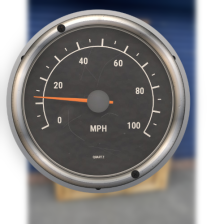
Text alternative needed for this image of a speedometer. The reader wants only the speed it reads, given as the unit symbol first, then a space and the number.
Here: mph 12.5
